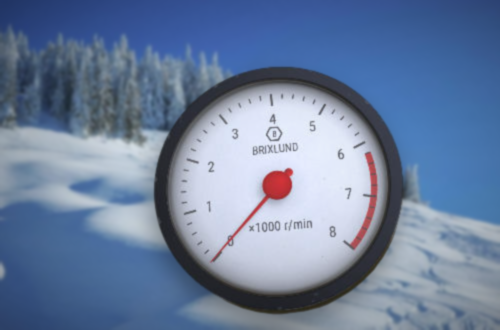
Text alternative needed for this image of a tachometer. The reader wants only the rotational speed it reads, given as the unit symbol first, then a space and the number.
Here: rpm 0
